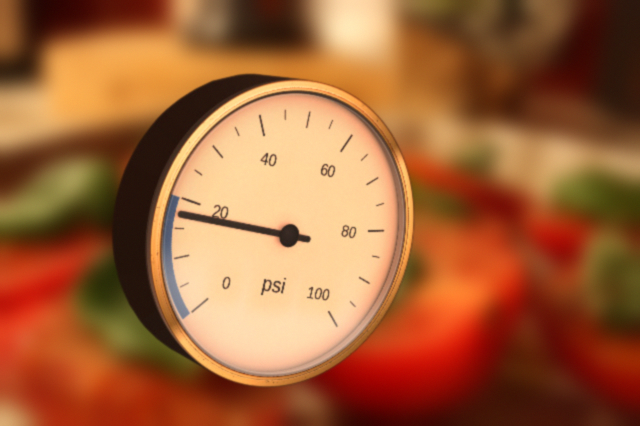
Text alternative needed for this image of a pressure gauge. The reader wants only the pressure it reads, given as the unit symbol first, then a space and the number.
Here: psi 17.5
